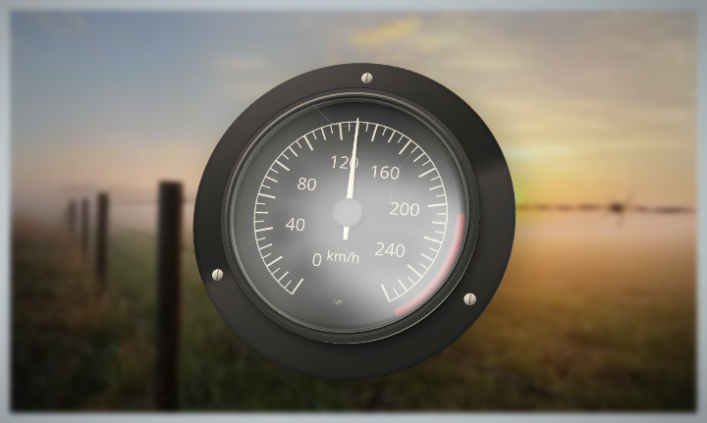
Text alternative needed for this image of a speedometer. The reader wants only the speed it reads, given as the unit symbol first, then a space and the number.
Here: km/h 130
